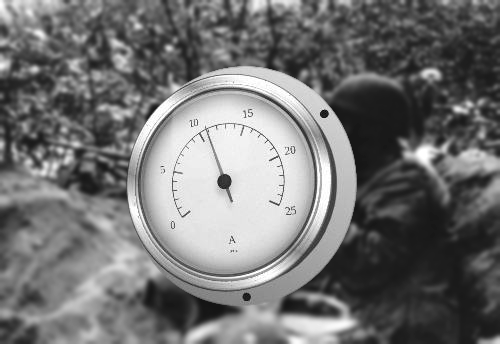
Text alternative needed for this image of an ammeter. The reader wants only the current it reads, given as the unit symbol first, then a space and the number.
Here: A 11
